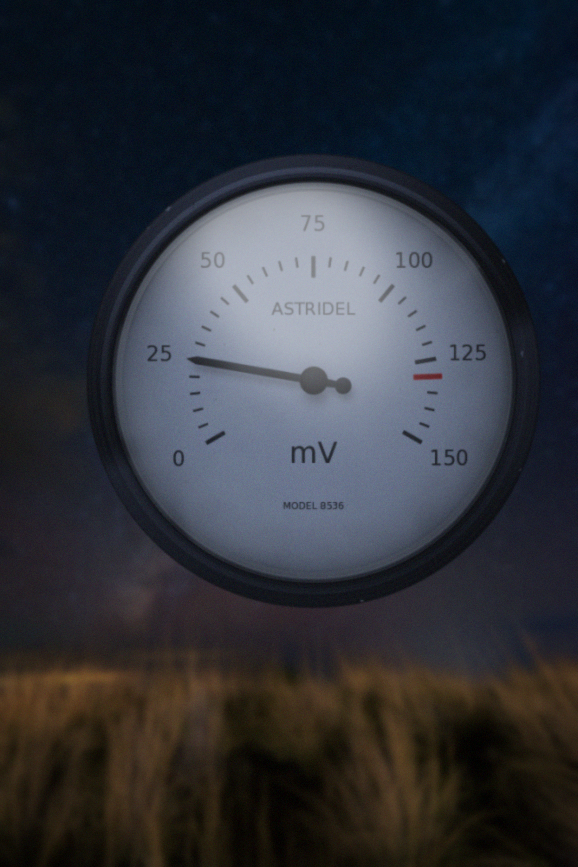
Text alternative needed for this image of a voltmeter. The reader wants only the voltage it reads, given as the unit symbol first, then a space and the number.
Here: mV 25
